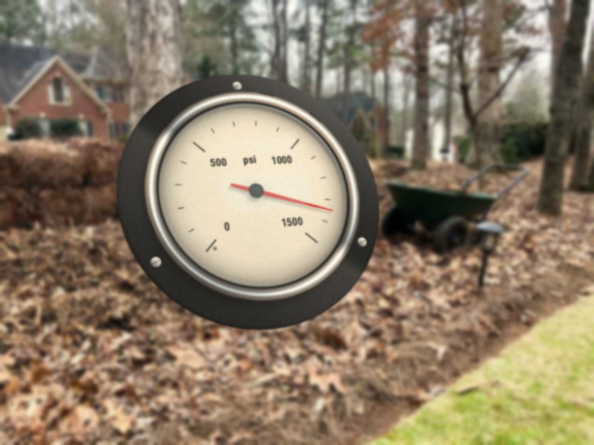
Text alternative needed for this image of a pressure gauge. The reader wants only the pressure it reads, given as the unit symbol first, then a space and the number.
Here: psi 1350
